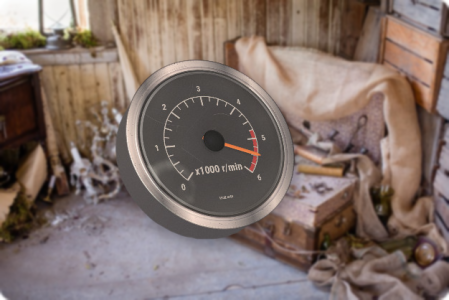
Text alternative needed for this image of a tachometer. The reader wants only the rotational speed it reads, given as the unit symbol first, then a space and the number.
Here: rpm 5500
